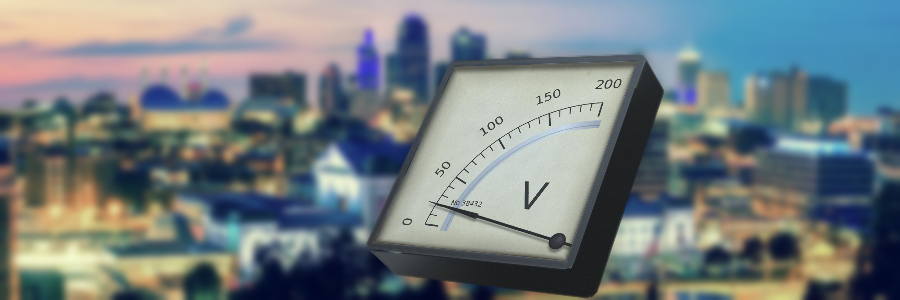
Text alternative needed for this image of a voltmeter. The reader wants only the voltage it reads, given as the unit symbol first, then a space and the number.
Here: V 20
